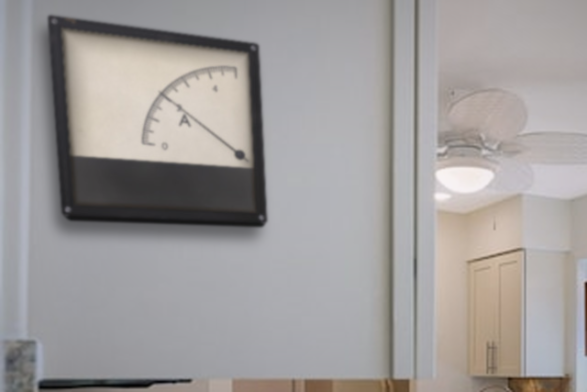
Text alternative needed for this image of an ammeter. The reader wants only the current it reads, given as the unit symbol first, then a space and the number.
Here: A 2
